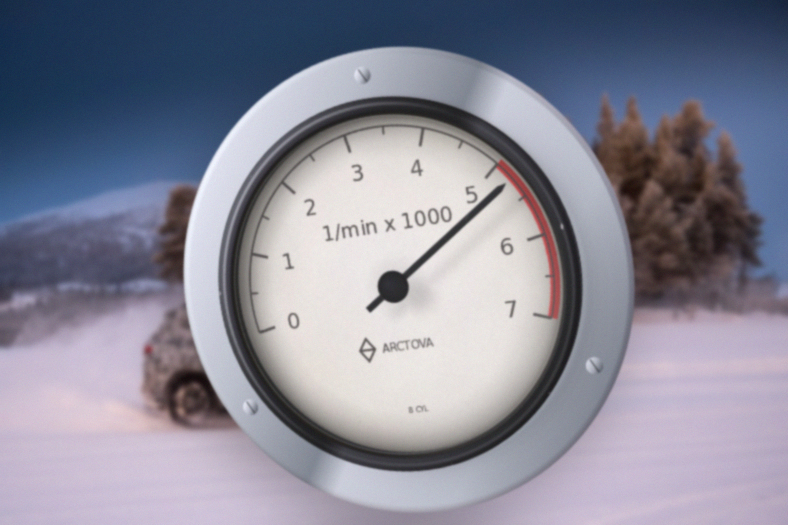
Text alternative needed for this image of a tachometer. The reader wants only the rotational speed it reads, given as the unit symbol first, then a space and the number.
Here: rpm 5250
